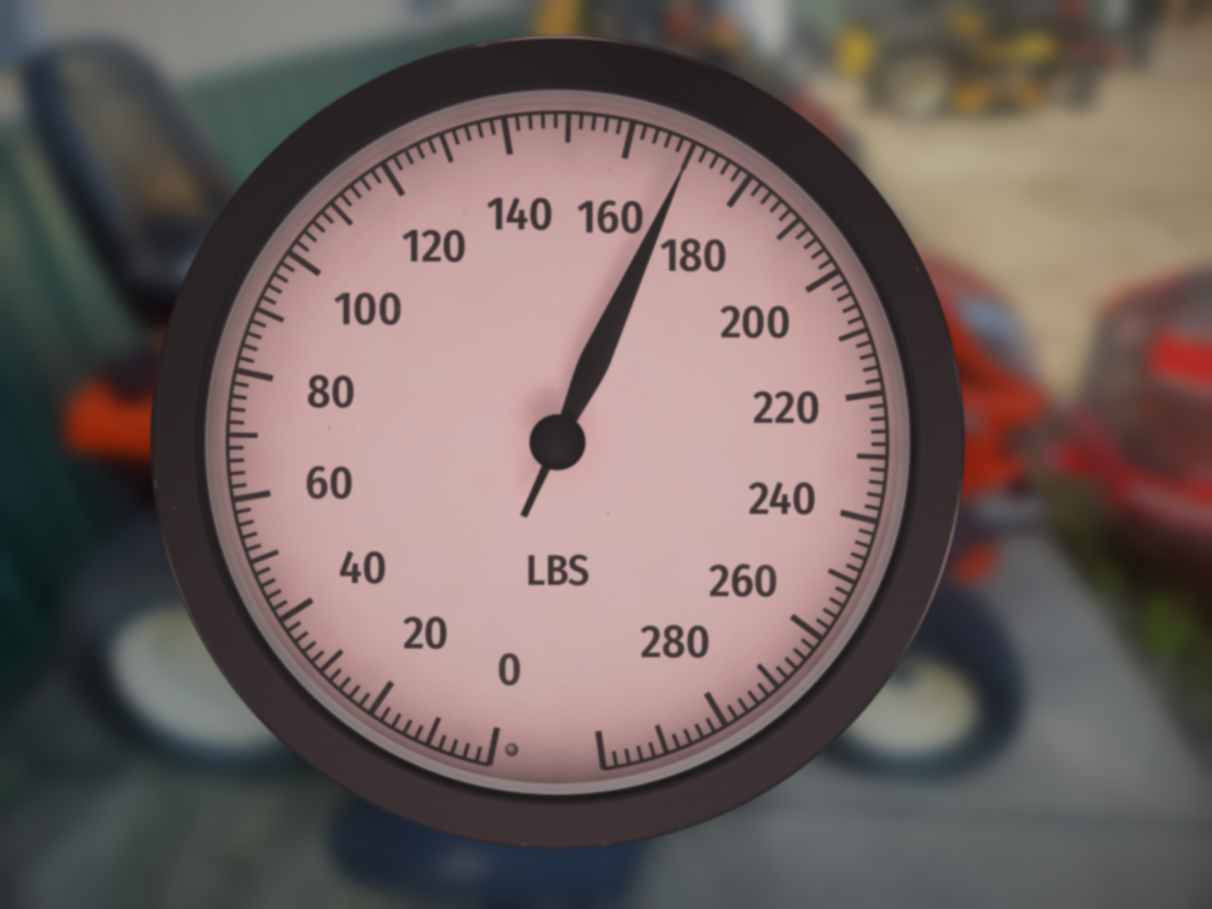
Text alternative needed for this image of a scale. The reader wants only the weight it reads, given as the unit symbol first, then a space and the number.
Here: lb 170
